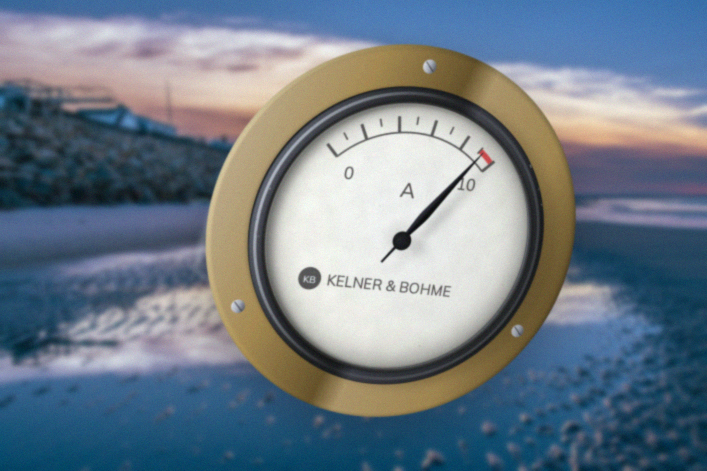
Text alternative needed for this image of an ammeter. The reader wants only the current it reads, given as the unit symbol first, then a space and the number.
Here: A 9
